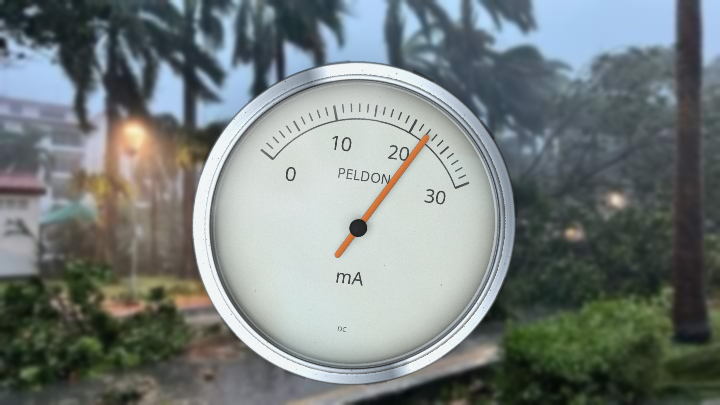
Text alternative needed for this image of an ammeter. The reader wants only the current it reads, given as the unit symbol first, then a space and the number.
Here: mA 22
